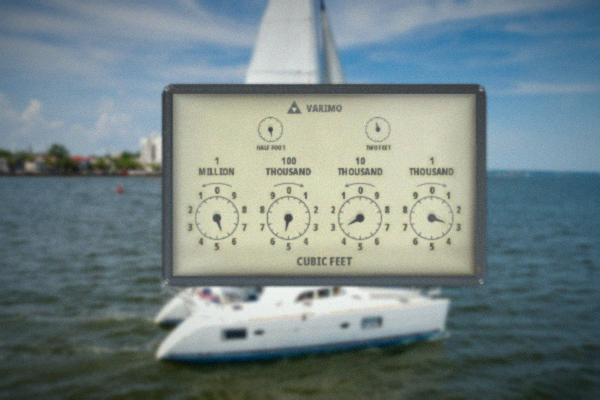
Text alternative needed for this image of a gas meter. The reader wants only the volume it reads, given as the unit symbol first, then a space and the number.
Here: ft³ 553300
